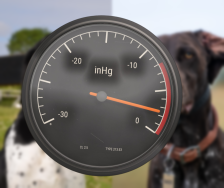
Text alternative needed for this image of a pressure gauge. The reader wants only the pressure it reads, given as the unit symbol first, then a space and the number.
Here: inHg -2.5
